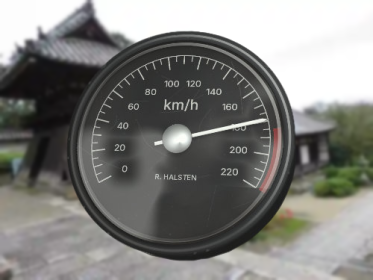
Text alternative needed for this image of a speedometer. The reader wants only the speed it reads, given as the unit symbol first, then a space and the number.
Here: km/h 180
